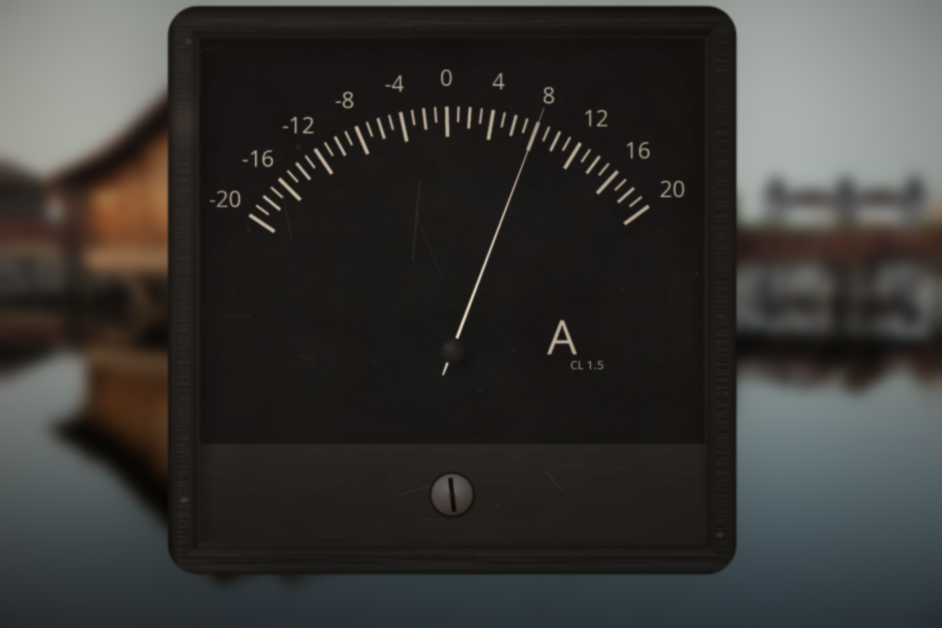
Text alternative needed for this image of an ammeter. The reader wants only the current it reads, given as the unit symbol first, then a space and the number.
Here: A 8
